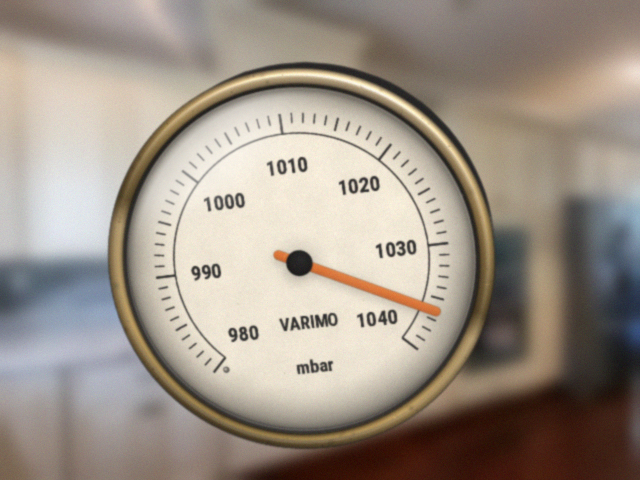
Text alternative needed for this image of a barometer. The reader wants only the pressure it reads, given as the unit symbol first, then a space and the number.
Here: mbar 1036
